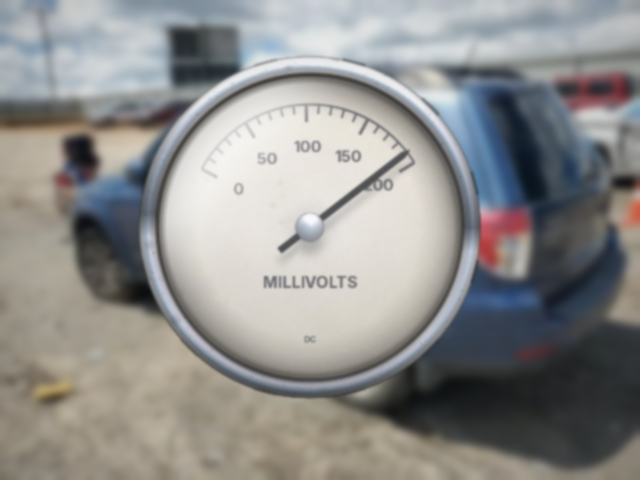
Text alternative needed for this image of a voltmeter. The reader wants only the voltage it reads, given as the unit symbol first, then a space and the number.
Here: mV 190
